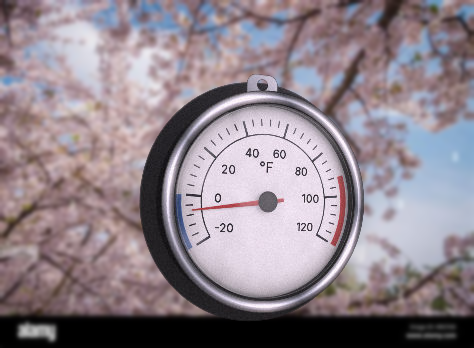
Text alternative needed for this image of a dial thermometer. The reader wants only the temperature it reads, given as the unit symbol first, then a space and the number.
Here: °F -6
